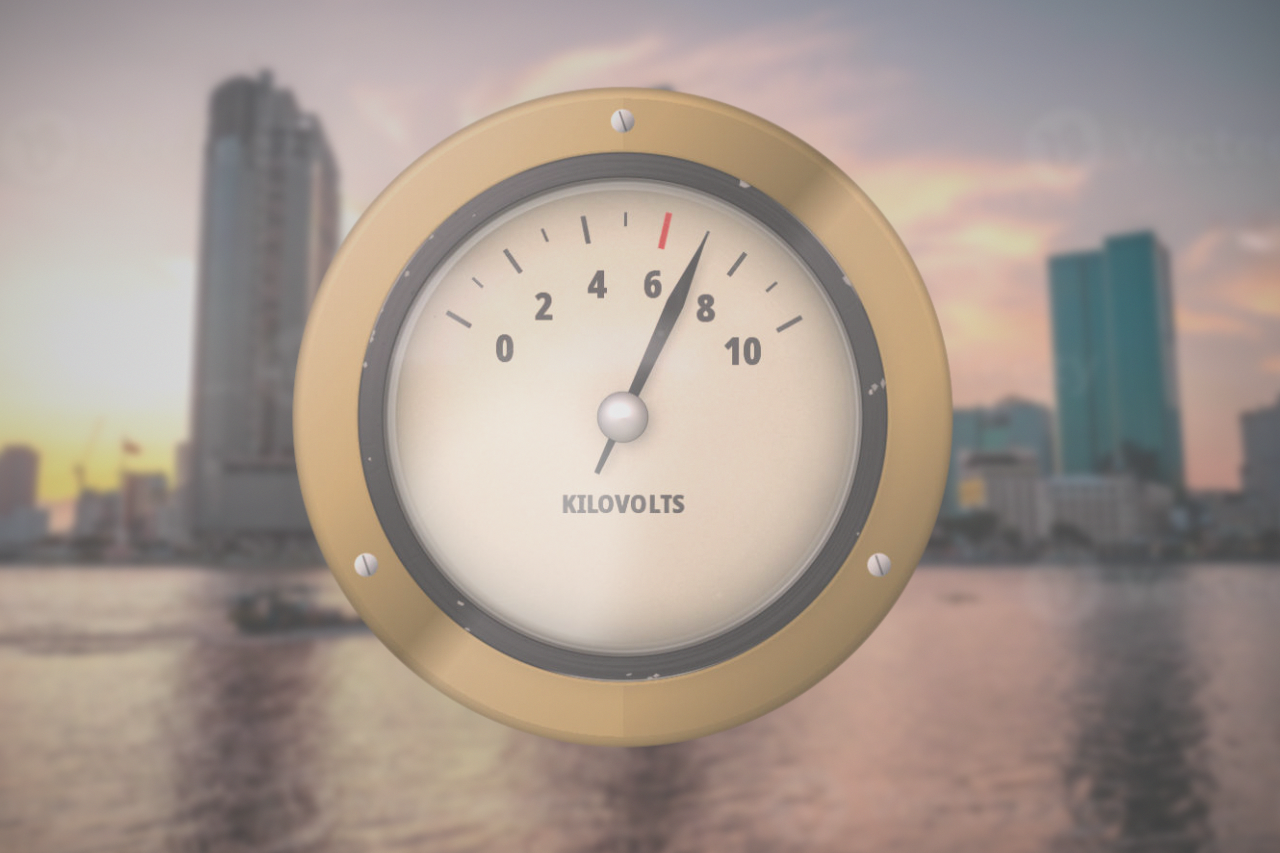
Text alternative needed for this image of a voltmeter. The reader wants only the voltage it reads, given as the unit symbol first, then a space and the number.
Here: kV 7
